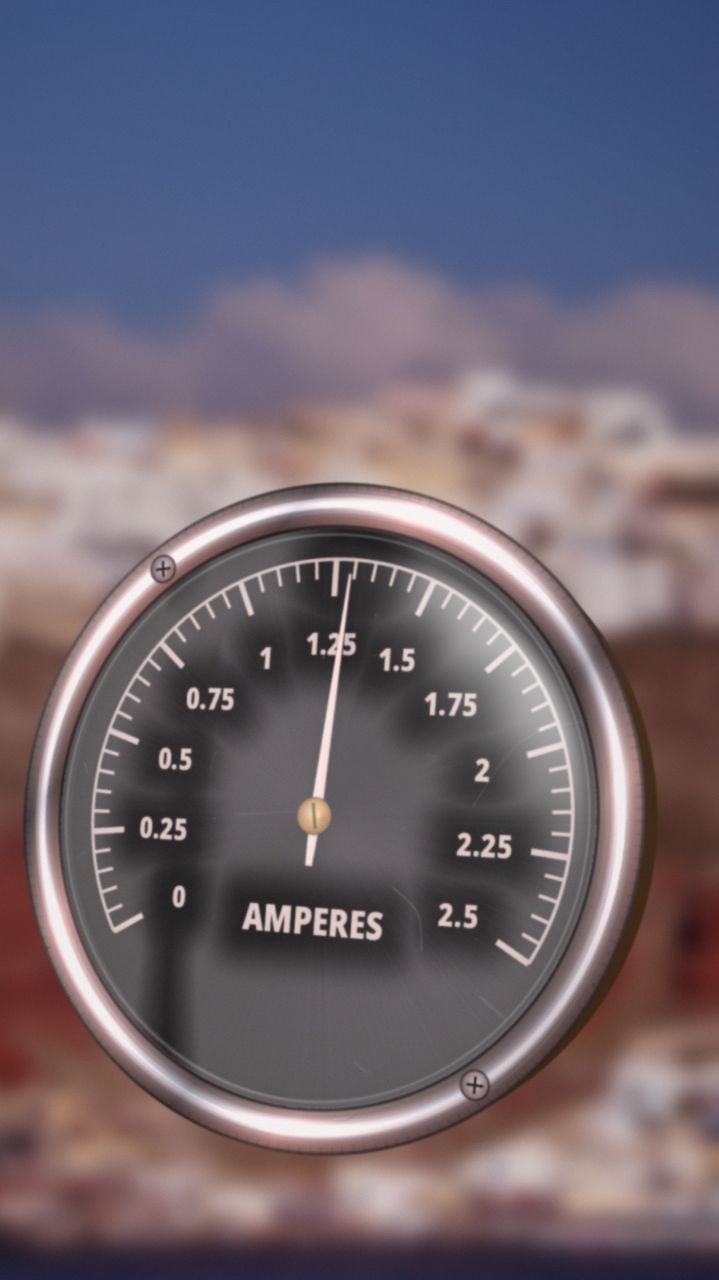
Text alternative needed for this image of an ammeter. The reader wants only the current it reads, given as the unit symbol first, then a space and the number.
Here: A 1.3
